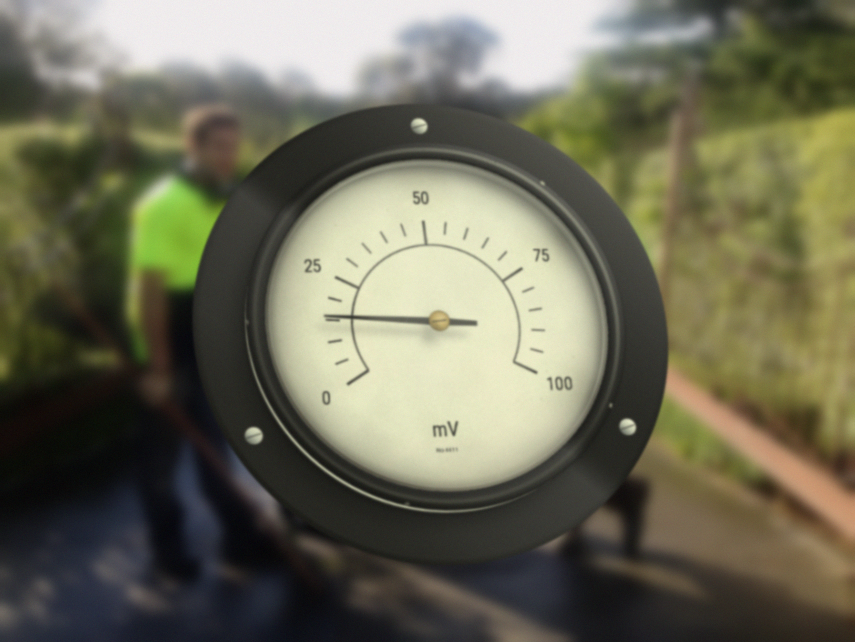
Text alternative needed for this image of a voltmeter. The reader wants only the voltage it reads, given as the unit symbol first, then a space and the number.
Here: mV 15
